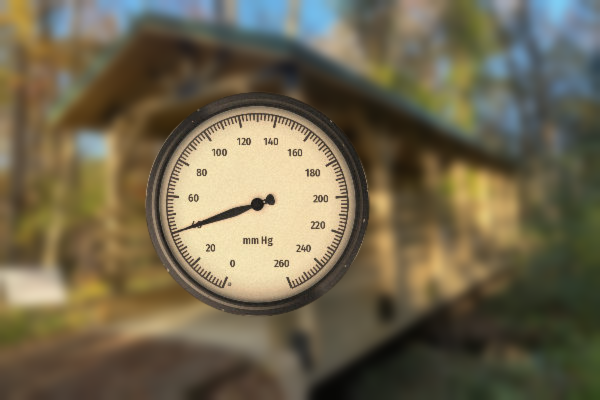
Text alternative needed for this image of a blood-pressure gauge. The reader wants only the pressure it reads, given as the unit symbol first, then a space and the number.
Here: mmHg 40
